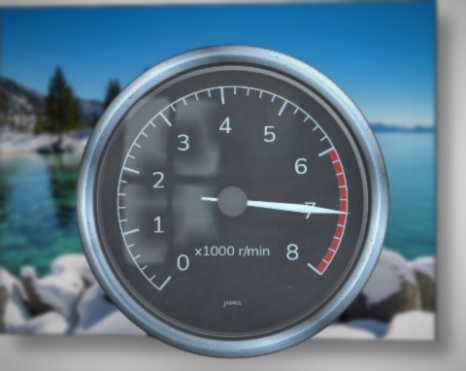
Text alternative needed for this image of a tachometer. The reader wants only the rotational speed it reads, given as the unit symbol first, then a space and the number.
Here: rpm 7000
